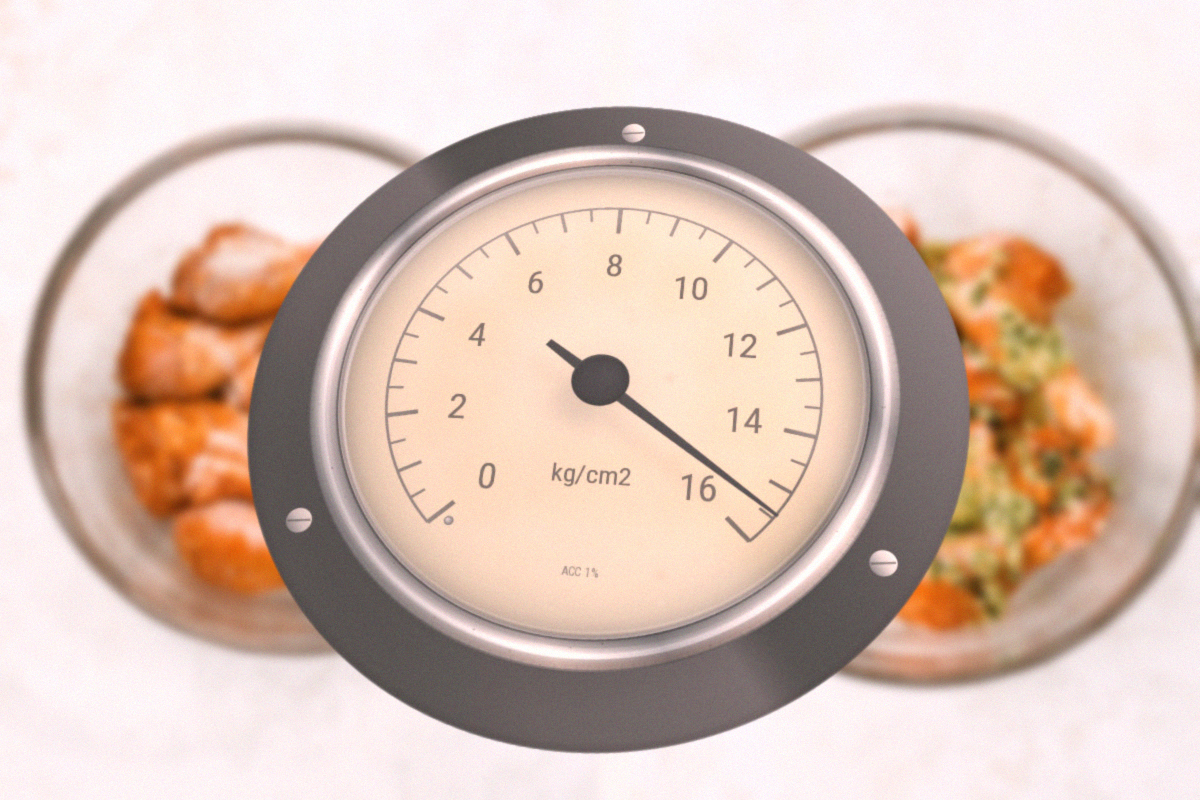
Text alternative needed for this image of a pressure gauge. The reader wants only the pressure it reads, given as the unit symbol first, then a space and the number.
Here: kg/cm² 15.5
